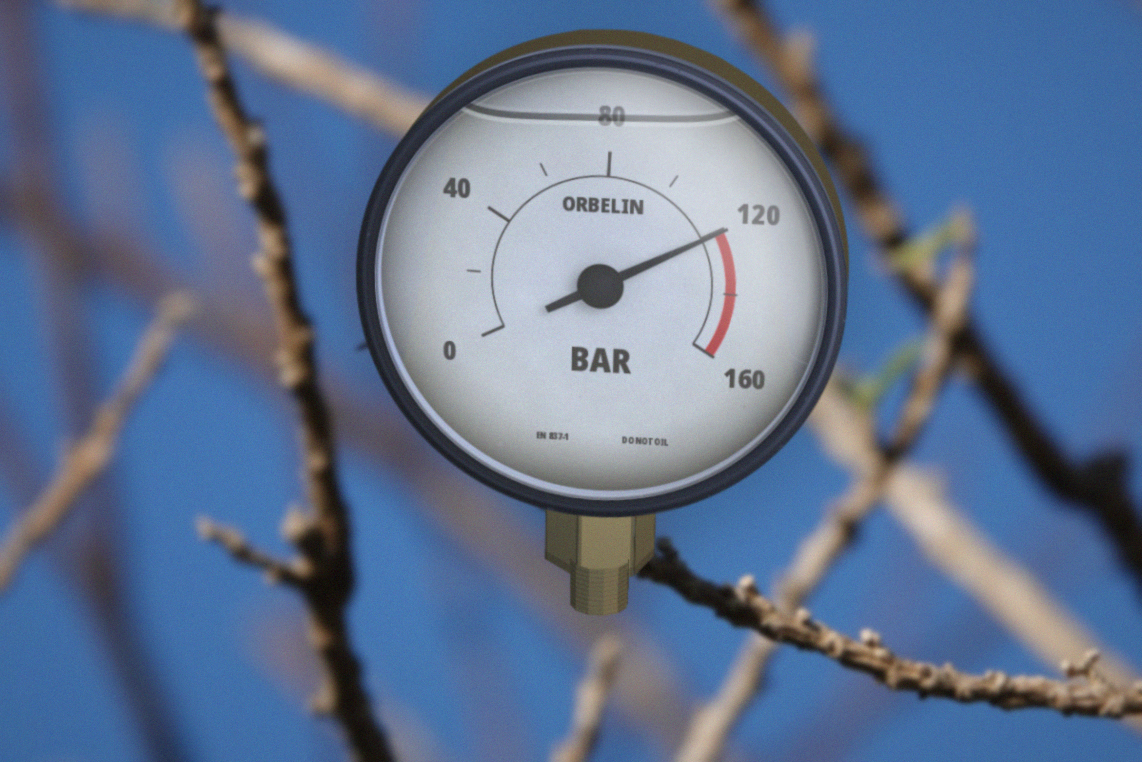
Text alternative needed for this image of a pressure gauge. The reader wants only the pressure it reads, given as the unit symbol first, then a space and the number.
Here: bar 120
